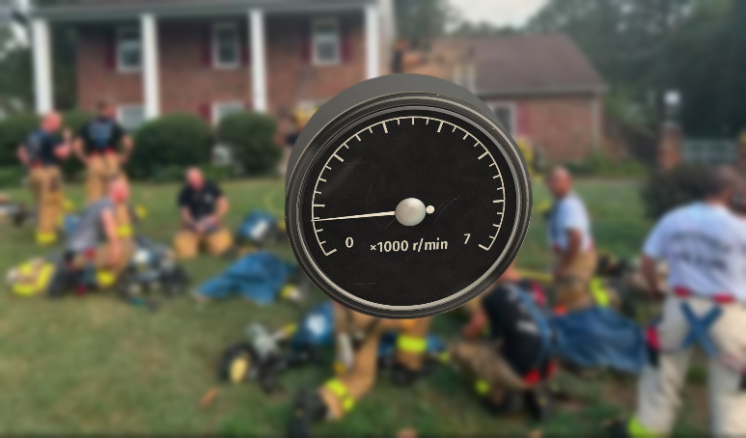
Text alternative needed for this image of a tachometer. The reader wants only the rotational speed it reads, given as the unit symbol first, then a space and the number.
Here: rpm 750
